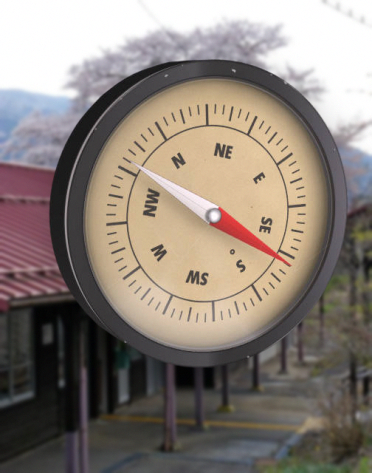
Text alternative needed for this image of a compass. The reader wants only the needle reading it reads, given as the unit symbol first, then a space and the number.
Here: ° 155
